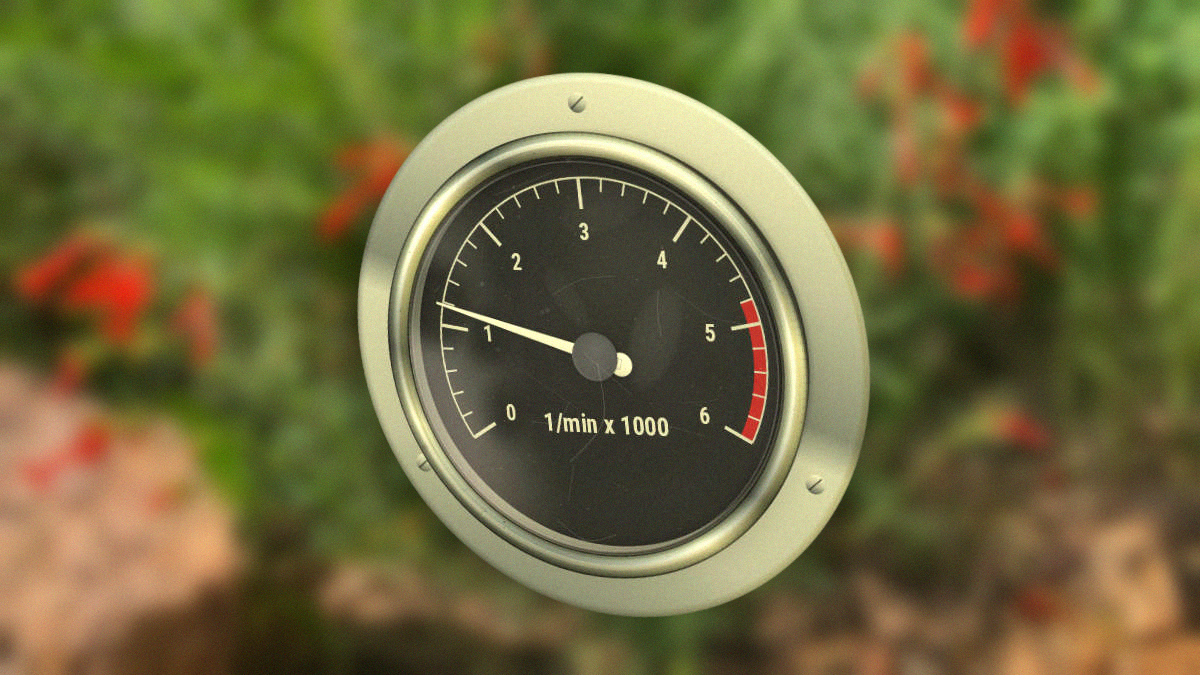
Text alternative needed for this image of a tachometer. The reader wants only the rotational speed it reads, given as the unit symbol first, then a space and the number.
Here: rpm 1200
